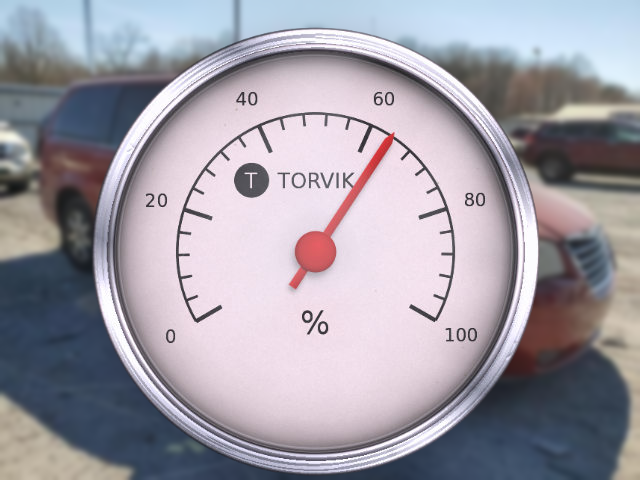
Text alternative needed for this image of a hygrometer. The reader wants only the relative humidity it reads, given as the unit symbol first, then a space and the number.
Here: % 64
